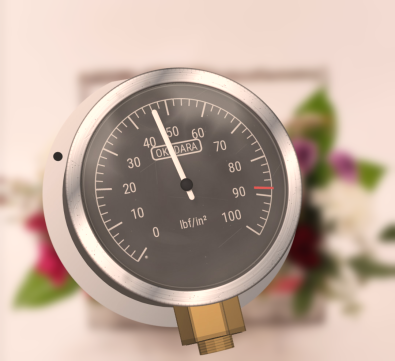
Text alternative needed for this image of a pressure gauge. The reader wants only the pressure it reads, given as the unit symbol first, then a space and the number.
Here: psi 46
